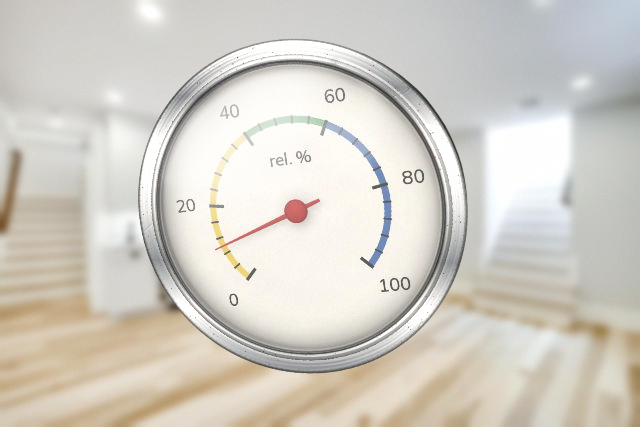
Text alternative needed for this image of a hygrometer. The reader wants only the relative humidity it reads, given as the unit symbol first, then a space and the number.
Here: % 10
